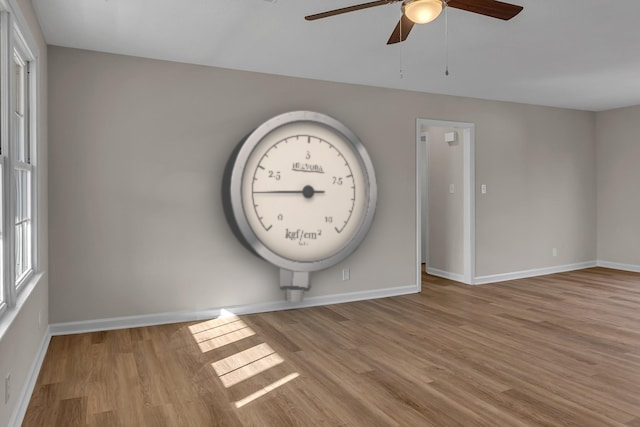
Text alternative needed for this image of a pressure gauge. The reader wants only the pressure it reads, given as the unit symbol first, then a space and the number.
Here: kg/cm² 1.5
